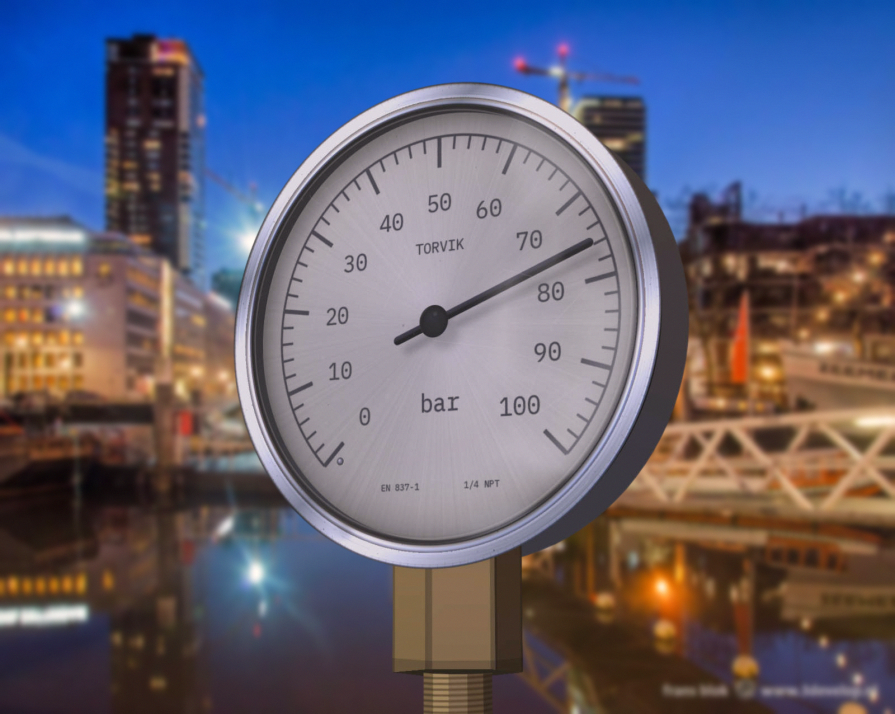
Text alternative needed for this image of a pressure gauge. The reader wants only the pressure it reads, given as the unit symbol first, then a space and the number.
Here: bar 76
